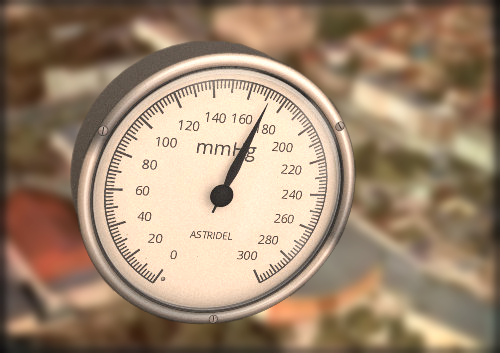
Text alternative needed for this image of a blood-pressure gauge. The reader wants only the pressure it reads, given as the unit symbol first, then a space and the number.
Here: mmHg 170
